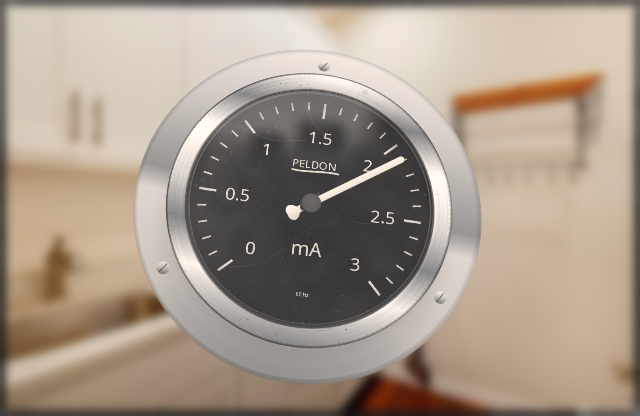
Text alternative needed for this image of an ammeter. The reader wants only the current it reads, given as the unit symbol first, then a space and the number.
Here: mA 2.1
